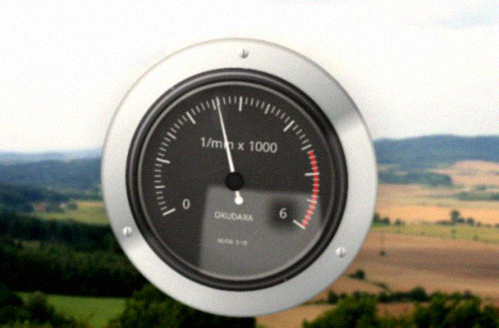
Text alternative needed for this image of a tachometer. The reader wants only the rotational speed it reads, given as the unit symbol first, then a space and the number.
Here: rpm 2600
